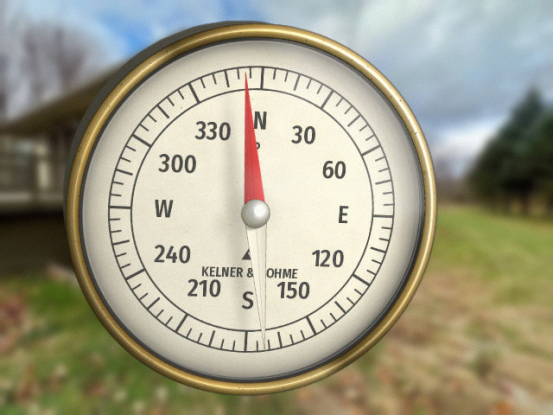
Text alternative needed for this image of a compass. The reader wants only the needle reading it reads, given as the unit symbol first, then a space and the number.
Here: ° 352.5
